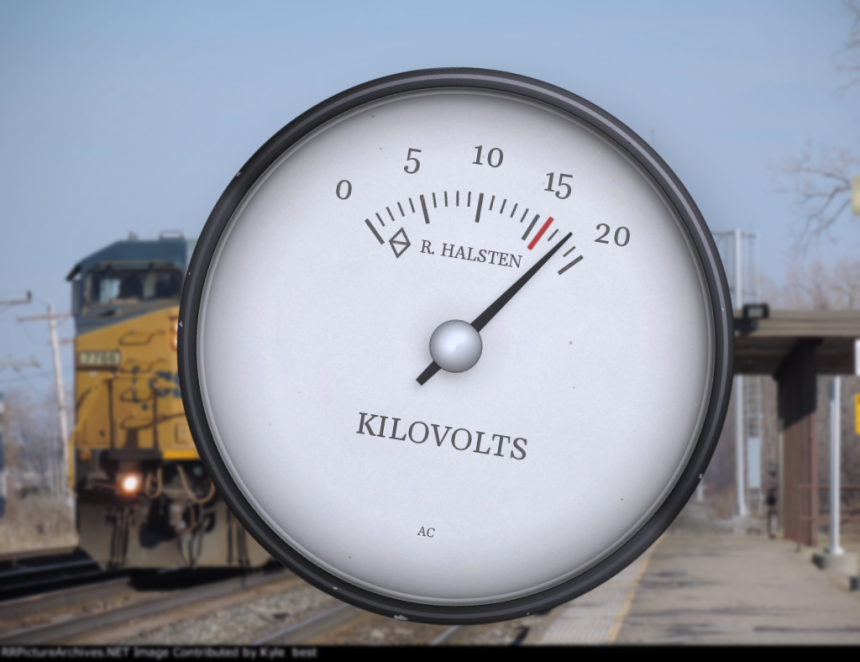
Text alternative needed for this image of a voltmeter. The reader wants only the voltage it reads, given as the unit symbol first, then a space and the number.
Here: kV 18
